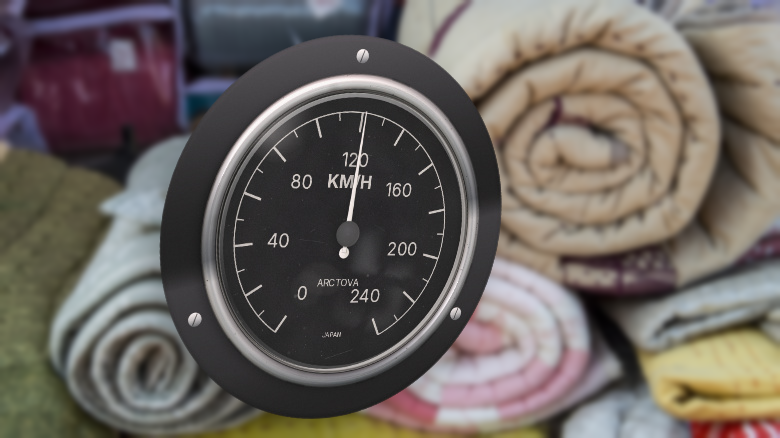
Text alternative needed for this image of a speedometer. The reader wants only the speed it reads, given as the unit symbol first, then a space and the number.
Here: km/h 120
